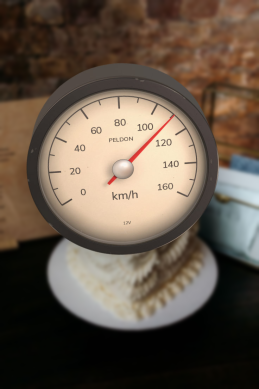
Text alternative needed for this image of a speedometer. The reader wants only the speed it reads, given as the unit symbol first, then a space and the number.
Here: km/h 110
